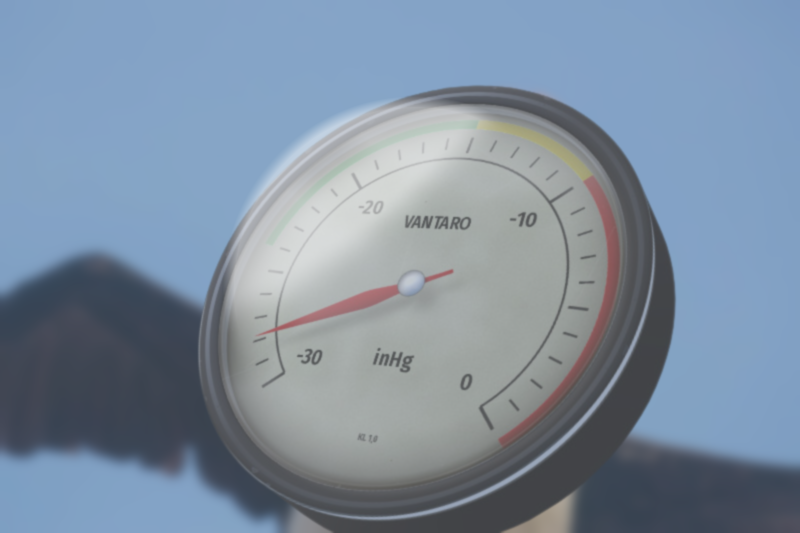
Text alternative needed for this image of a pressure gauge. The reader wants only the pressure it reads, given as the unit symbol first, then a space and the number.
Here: inHg -28
